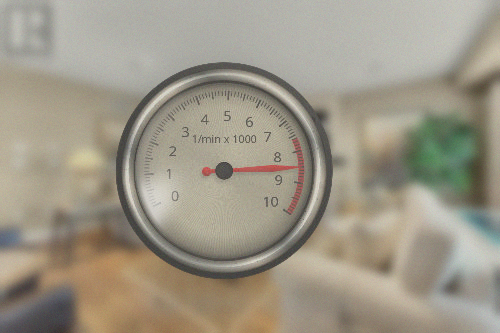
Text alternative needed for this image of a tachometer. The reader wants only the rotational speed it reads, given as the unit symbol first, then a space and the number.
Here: rpm 8500
